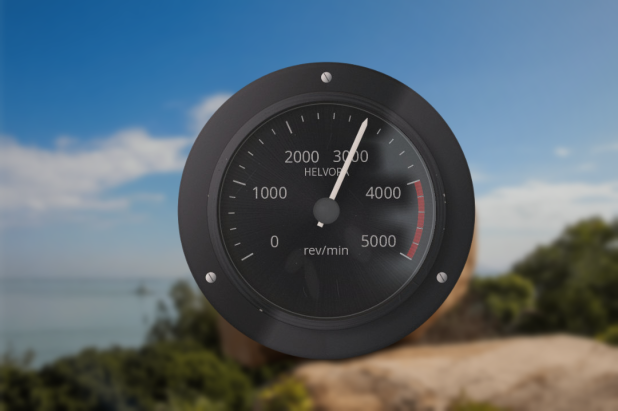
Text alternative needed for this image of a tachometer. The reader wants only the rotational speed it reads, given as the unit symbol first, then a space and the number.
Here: rpm 3000
